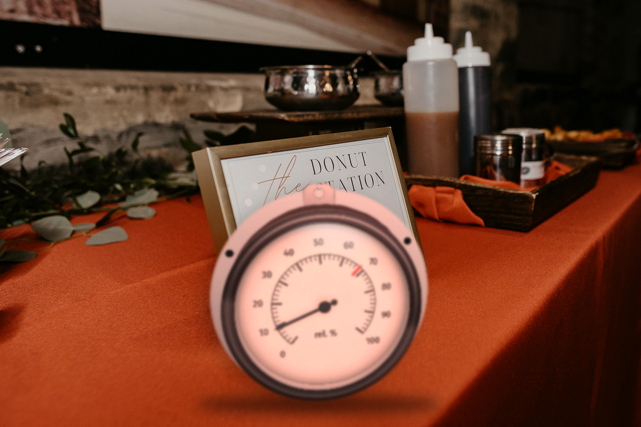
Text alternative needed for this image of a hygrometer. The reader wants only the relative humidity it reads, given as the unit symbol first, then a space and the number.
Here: % 10
